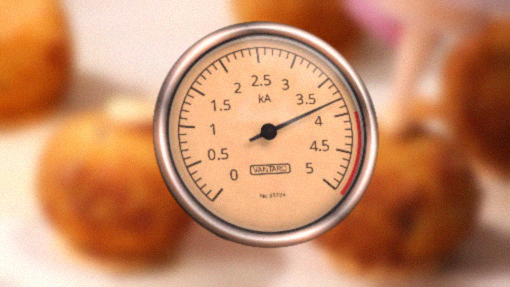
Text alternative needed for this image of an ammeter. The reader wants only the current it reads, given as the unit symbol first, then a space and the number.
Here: kA 3.8
